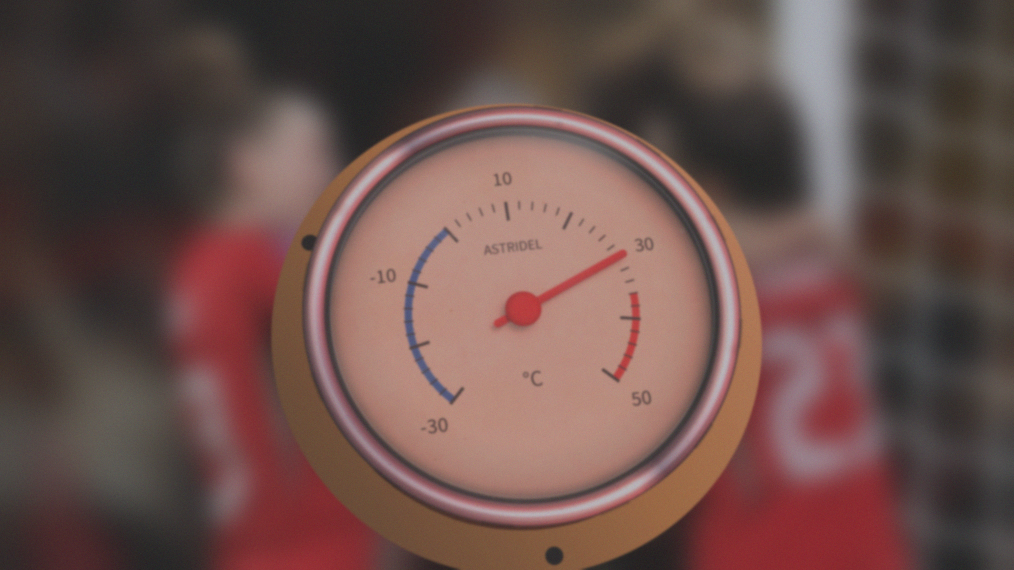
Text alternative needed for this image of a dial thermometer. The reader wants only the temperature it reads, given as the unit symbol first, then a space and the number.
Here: °C 30
